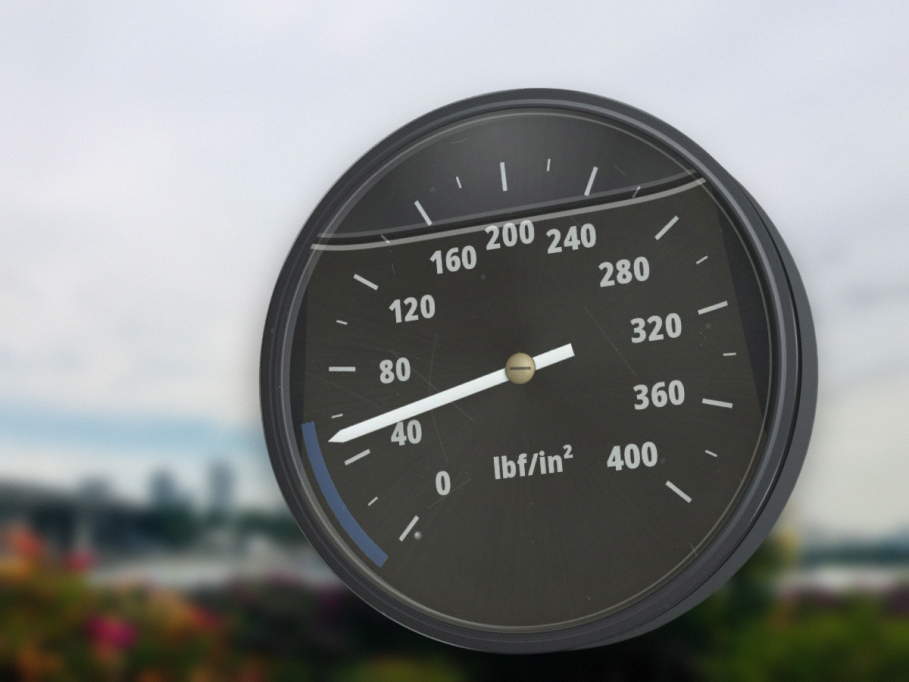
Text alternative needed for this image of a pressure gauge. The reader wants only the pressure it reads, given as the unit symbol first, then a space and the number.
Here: psi 50
